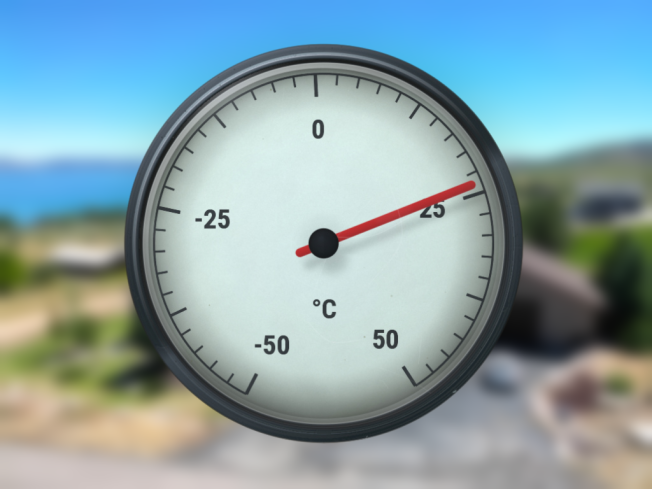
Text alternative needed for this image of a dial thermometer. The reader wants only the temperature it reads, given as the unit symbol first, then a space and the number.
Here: °C 23.75
